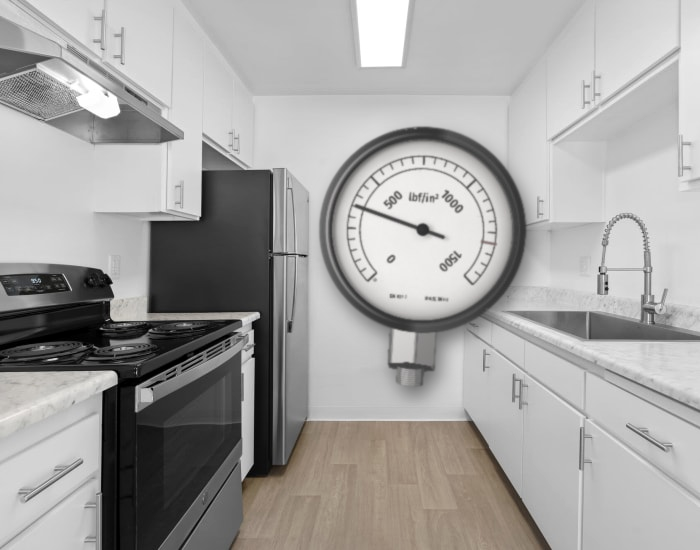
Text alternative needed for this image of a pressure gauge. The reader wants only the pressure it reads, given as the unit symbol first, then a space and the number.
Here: psi 350
